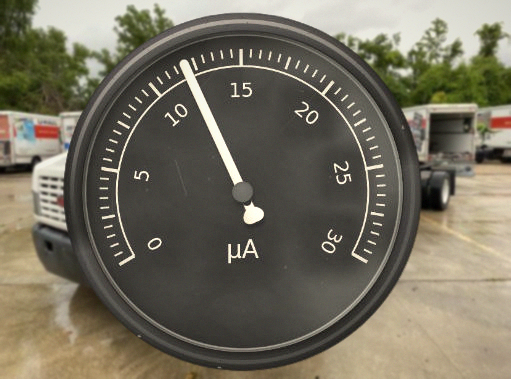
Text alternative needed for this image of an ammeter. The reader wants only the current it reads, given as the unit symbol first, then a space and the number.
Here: µA 12
